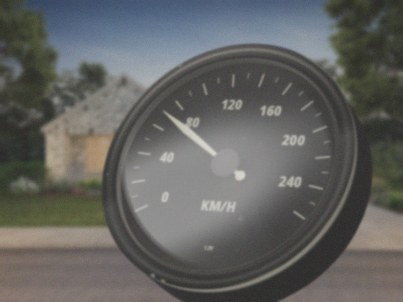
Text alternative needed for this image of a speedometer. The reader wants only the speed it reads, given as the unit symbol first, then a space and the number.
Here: km/h 70
